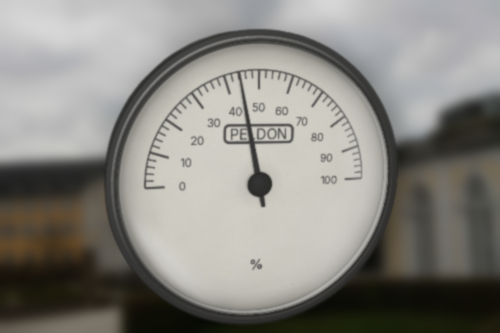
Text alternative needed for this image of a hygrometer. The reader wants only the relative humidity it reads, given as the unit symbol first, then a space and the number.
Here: % 44
